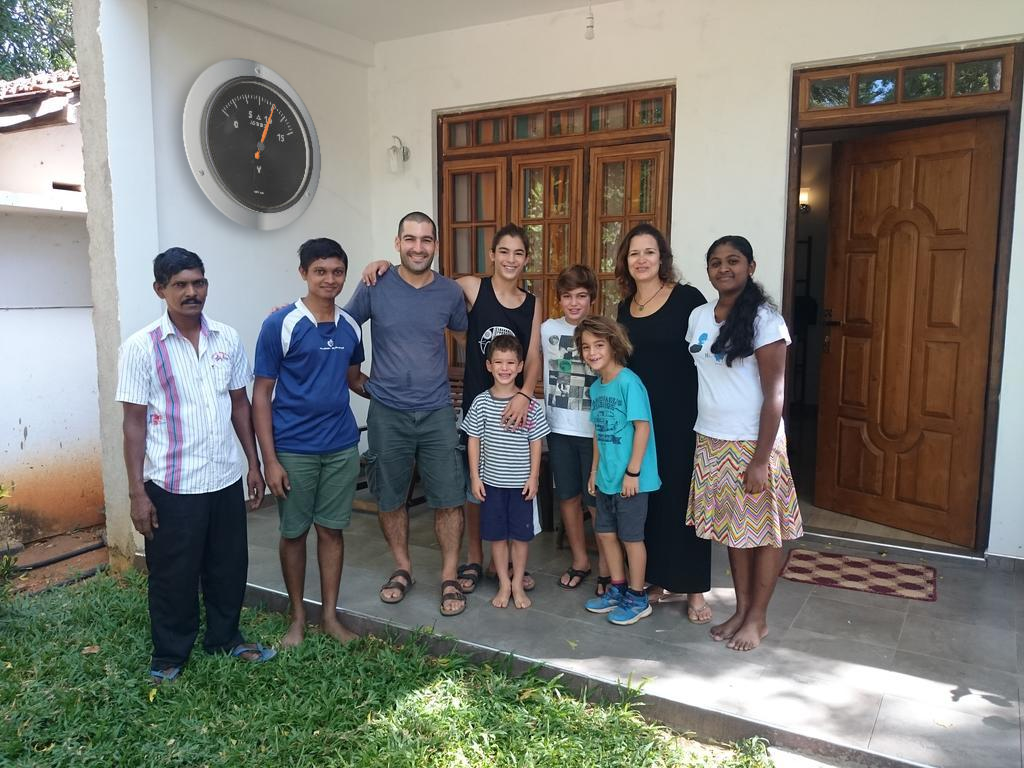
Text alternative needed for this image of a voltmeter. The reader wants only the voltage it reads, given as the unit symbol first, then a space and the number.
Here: V 10
